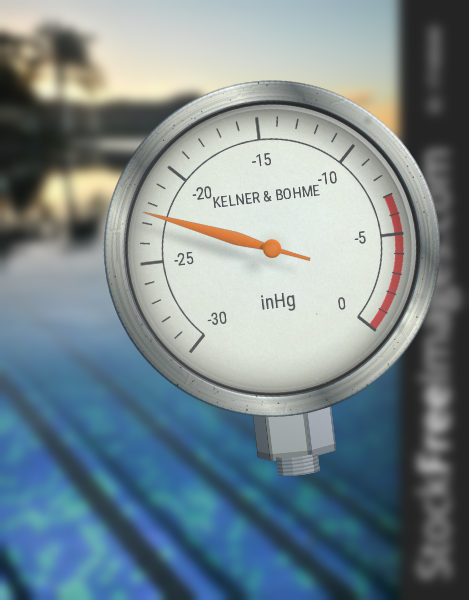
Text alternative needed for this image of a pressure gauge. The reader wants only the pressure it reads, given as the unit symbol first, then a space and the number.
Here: inHg -22.5
